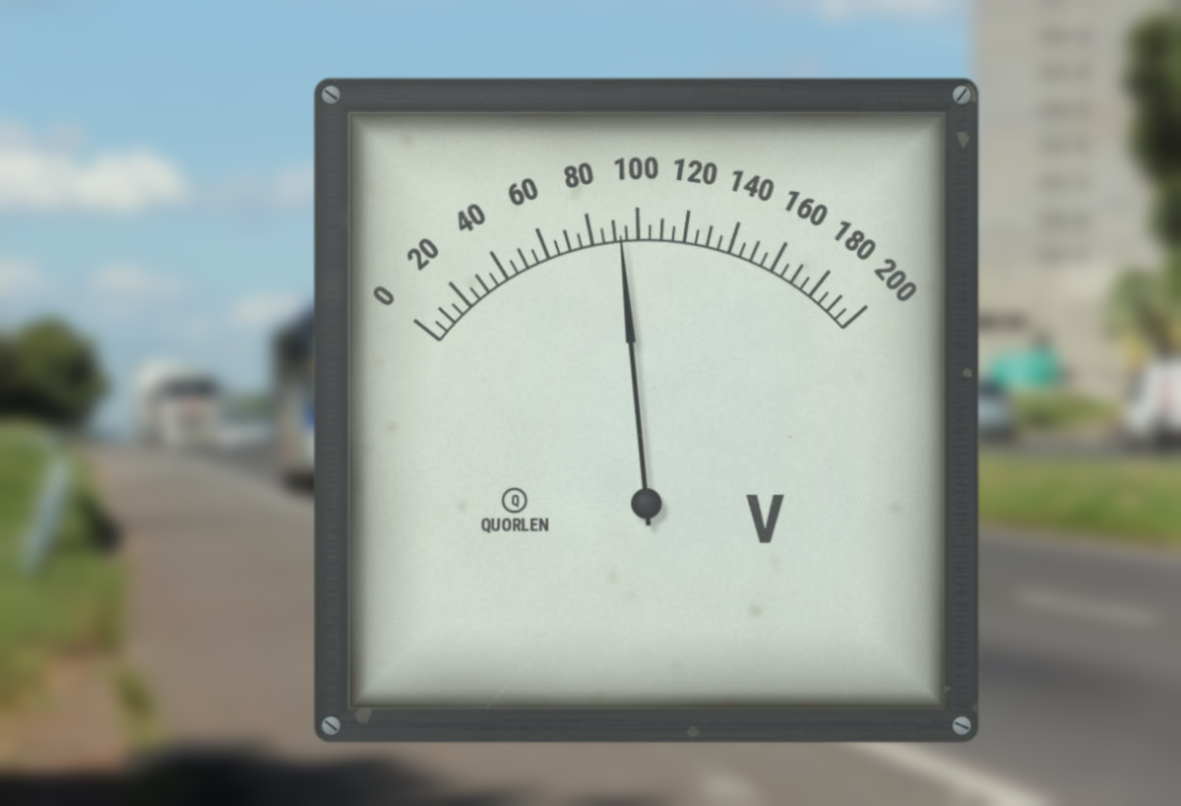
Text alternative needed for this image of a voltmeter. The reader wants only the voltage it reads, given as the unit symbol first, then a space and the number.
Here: V 92.5
